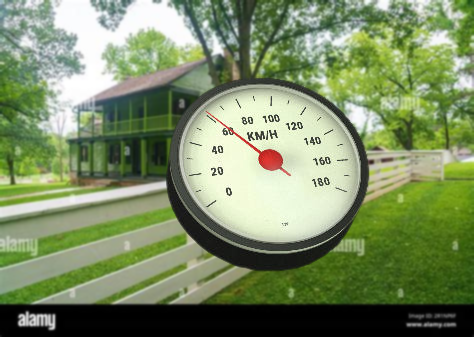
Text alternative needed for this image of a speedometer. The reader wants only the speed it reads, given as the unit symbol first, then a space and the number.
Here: km/h 60
